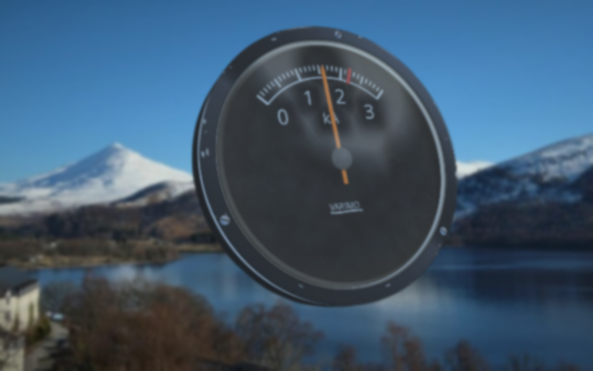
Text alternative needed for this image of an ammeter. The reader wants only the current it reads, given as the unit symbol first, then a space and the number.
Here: kA 1.5
